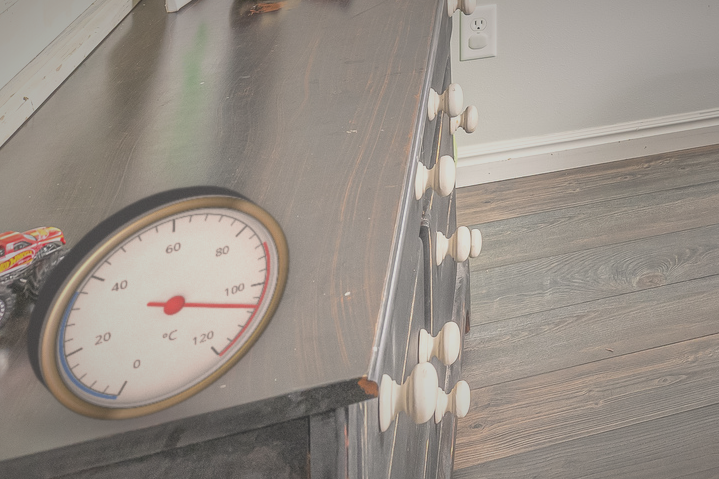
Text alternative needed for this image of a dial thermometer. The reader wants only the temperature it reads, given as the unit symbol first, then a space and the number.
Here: °C 106
